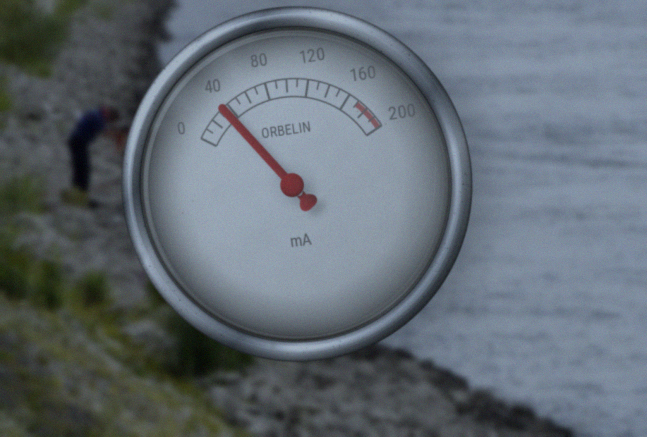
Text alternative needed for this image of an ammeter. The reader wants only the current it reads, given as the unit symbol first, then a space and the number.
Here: mA 35
